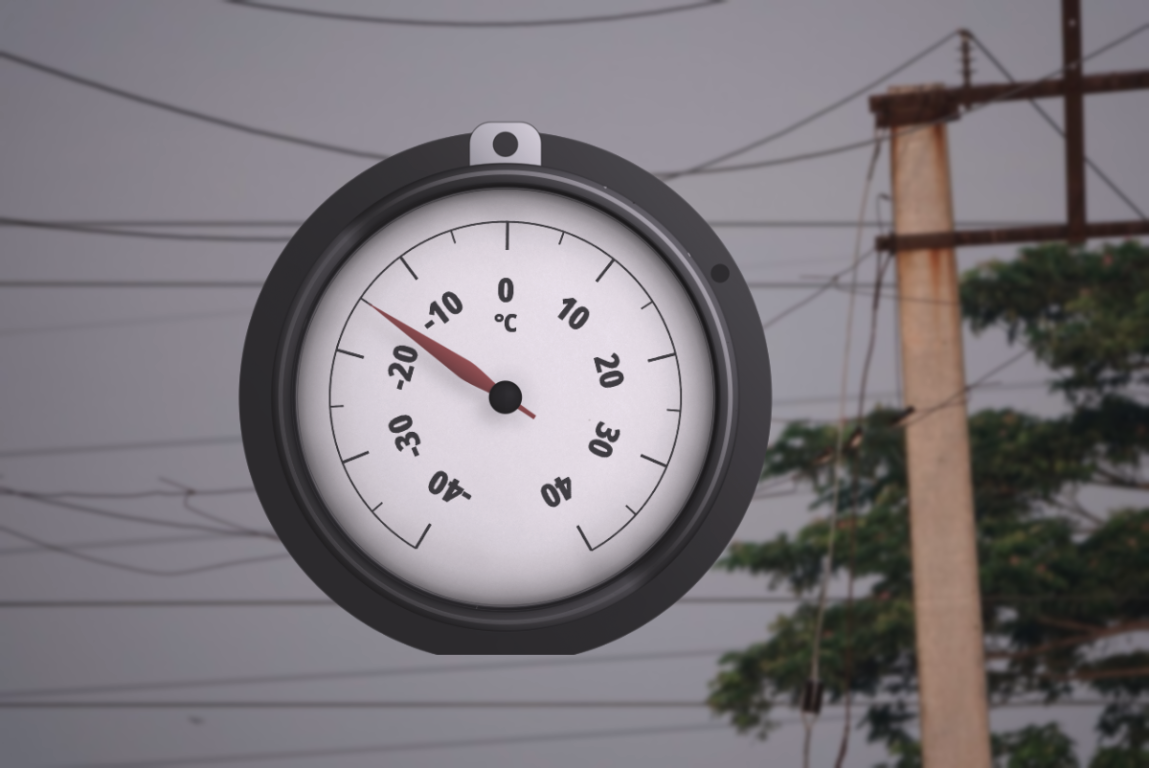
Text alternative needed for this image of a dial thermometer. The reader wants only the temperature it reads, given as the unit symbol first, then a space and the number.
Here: °C -15
